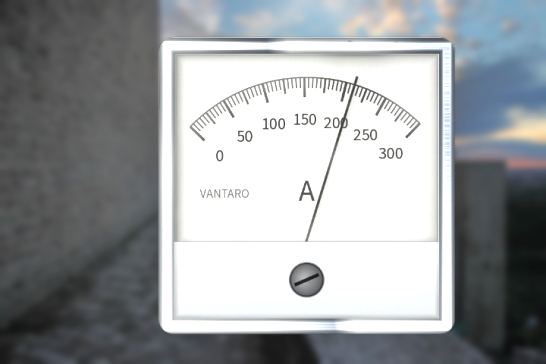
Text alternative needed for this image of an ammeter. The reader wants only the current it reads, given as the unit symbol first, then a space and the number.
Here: A 210
